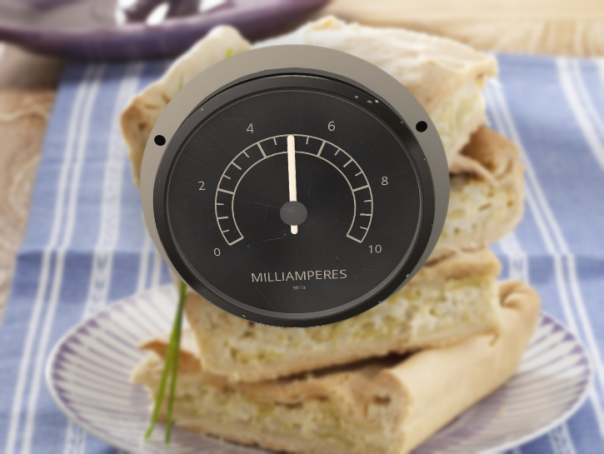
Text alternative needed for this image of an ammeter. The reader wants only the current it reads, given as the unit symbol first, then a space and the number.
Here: mA 5
